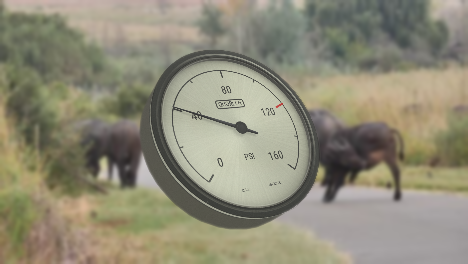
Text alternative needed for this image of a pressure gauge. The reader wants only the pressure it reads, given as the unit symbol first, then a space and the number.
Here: psi 40
